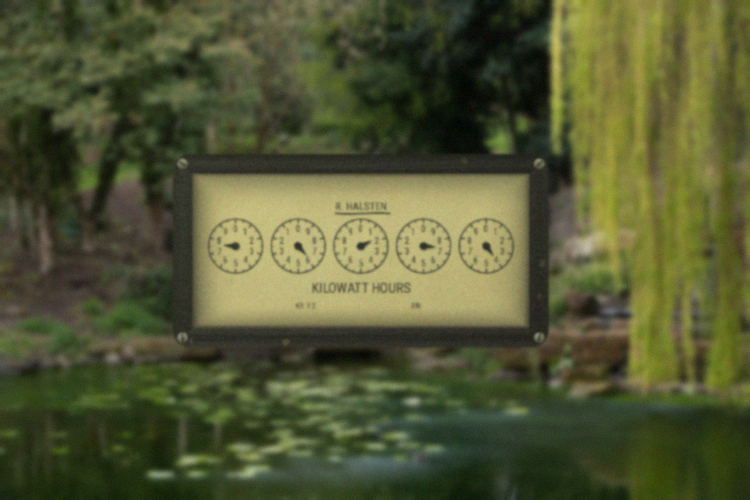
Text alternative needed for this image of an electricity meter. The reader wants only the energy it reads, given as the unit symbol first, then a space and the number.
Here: kWh 76174
